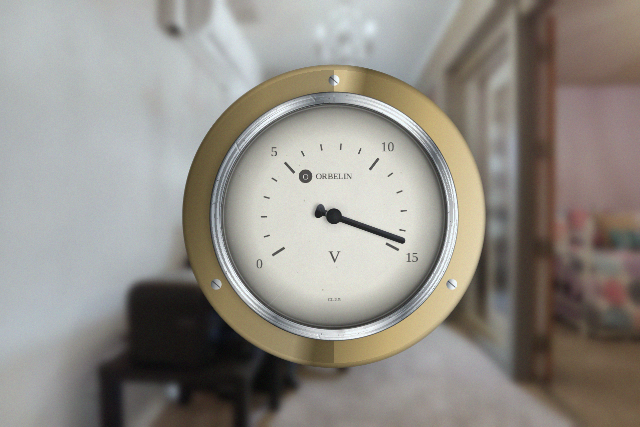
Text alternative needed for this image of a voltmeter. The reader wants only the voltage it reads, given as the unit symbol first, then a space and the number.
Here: V 14.5
